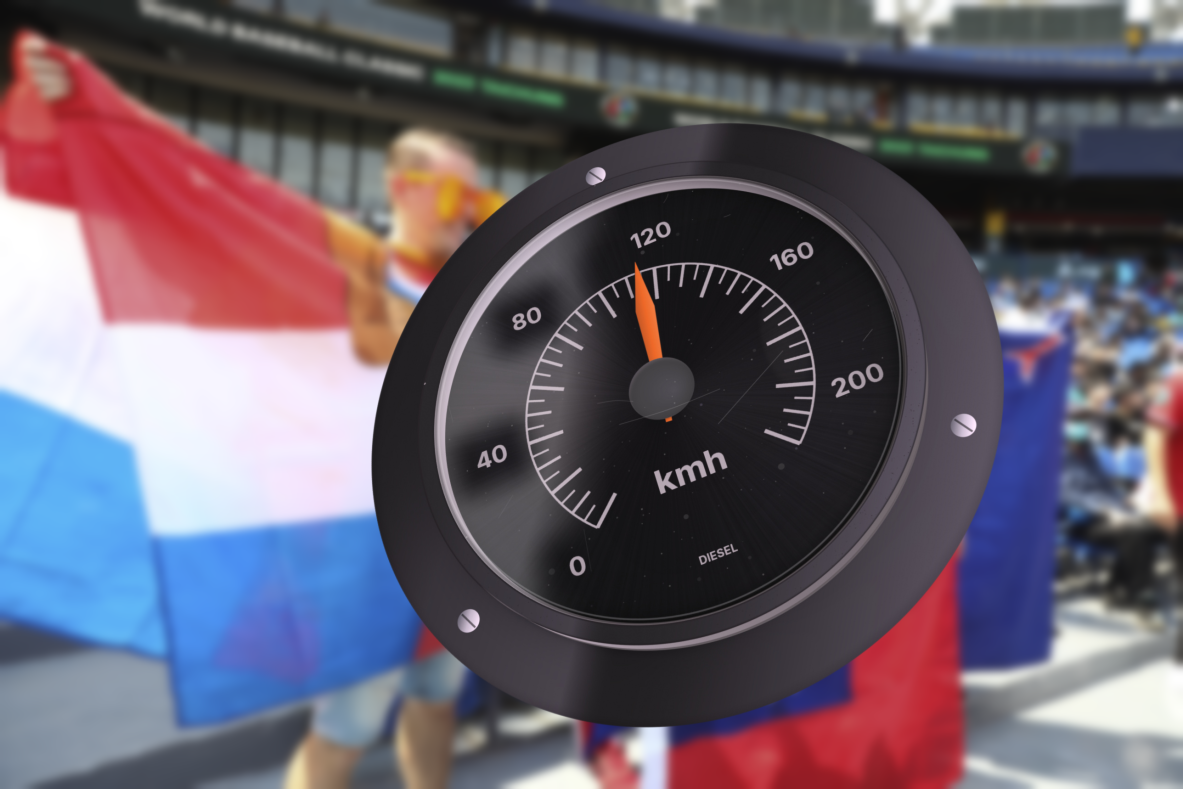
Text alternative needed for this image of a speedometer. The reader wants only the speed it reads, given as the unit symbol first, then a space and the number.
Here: km/h 115
